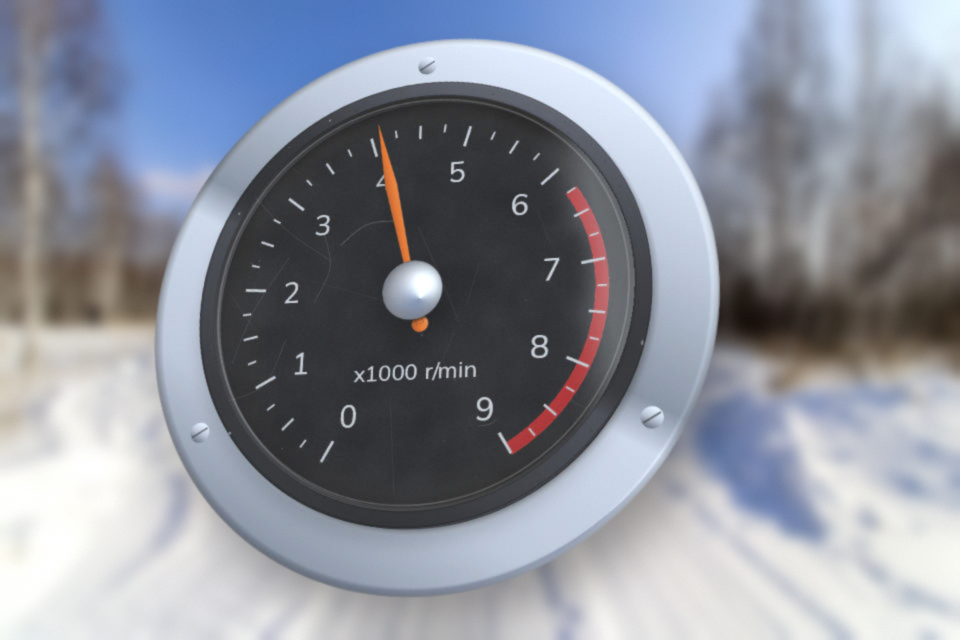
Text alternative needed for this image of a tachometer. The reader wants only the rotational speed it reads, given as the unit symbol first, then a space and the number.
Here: rpm 4125
